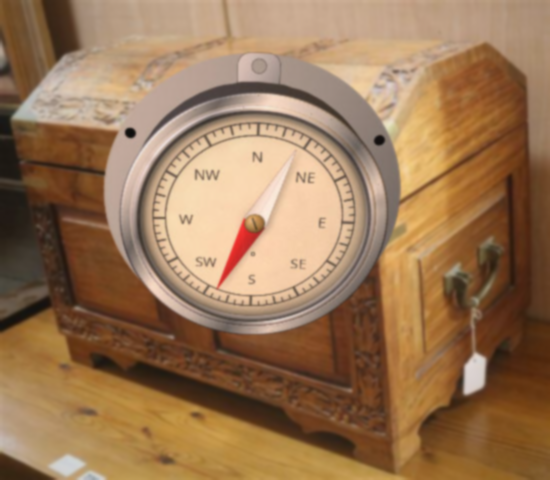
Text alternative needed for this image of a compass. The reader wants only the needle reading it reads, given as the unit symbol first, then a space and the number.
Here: ° 205
